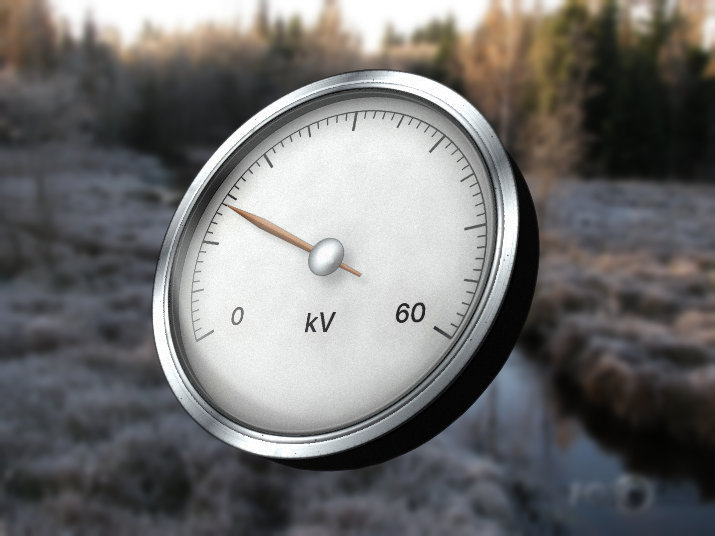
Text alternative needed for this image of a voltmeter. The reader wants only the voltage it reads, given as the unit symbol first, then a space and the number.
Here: kV 14
